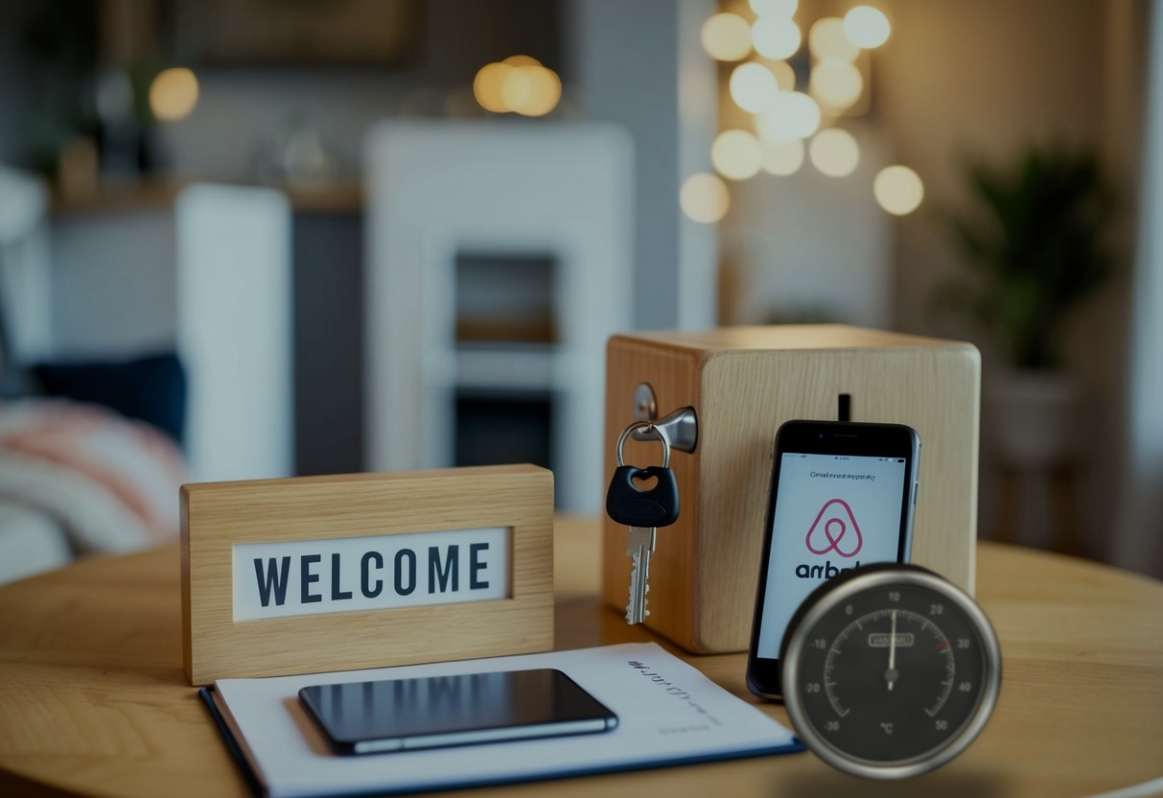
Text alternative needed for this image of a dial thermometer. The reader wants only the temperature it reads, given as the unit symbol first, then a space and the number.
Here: °C 10
